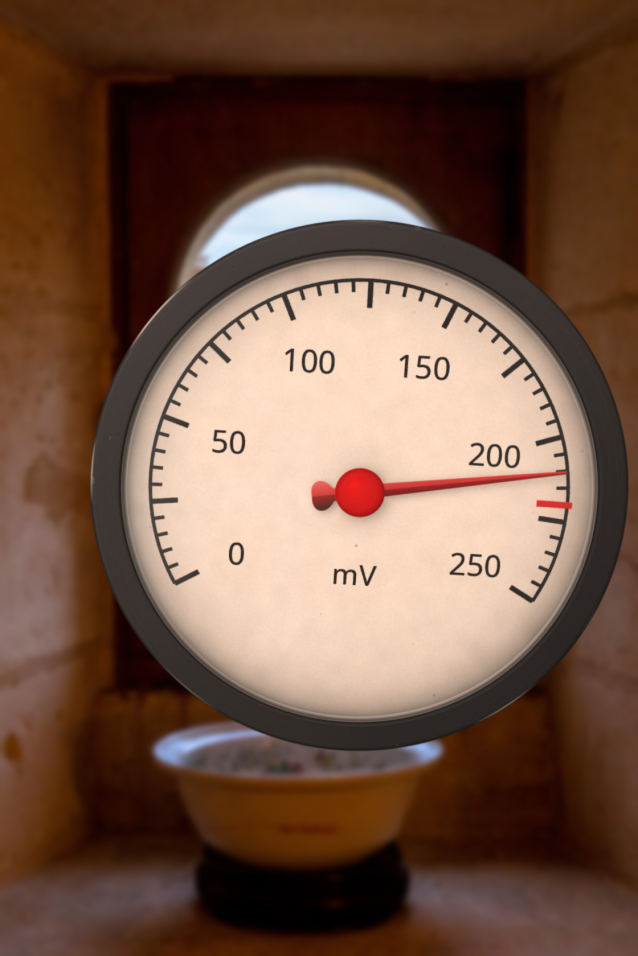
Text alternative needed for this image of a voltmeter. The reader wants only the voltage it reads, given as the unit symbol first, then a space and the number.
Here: mV 210
